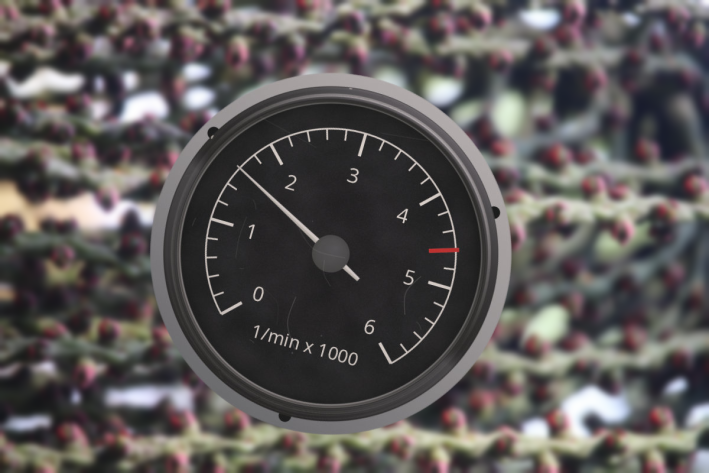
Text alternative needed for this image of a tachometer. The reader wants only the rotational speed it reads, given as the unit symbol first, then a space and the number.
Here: rpm 1600
